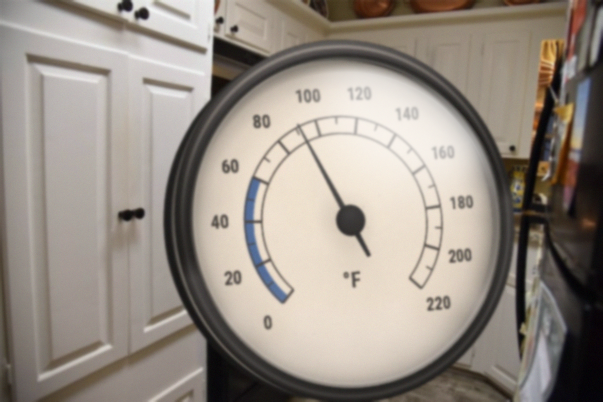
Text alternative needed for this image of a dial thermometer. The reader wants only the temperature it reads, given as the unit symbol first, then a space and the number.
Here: °F 90
